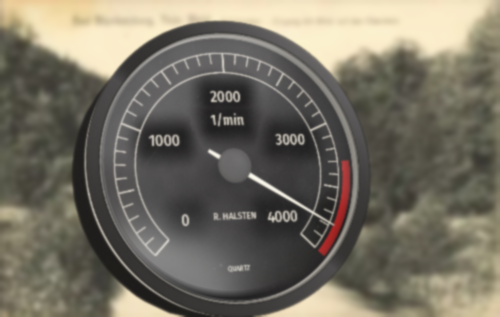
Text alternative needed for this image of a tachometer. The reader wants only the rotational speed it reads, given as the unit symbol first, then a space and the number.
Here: rpm 3800
